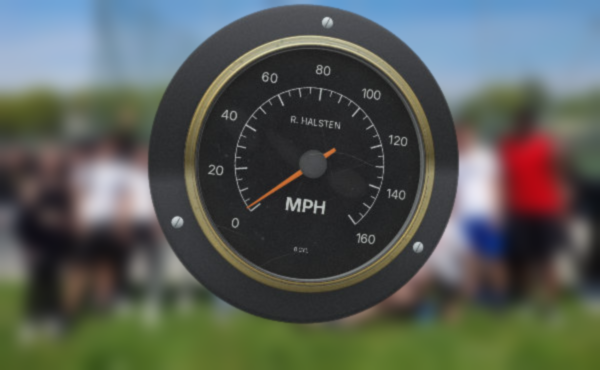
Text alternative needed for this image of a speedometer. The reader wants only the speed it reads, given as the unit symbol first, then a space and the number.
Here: mph 2.5
